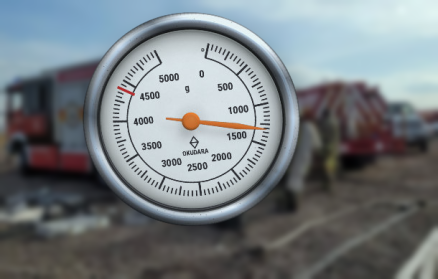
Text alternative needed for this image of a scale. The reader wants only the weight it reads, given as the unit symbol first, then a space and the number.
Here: g 1300
